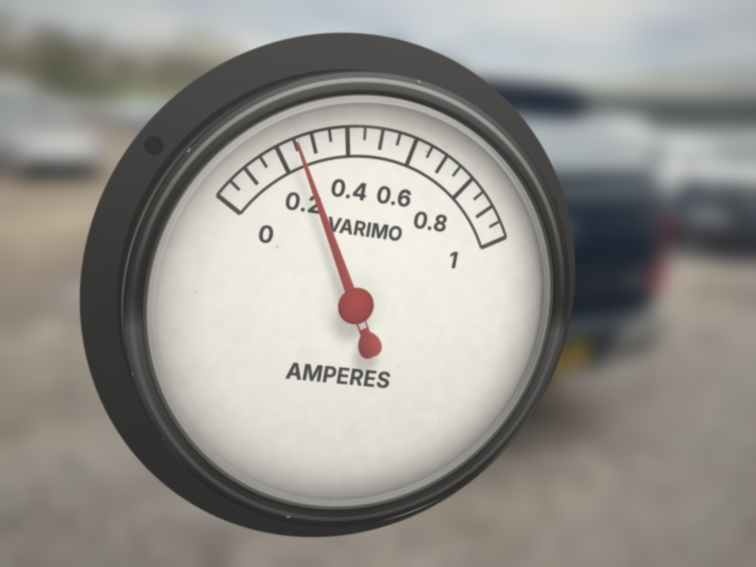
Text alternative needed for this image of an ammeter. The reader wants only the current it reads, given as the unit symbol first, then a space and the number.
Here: A 0.25
